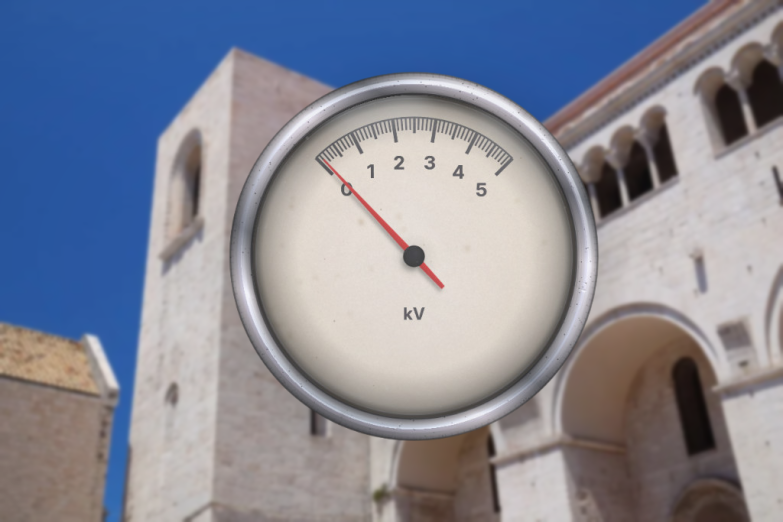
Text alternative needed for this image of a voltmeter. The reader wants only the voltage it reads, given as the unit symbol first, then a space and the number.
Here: kV 0.1
